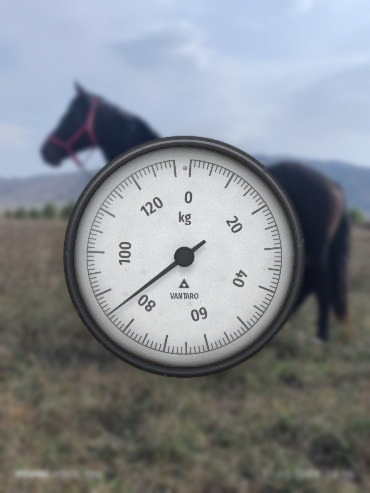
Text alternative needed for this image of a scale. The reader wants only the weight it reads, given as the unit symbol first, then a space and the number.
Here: kg 85
